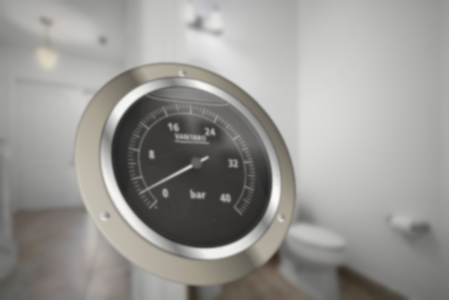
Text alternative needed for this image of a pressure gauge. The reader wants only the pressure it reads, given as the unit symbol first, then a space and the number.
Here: bar 2
